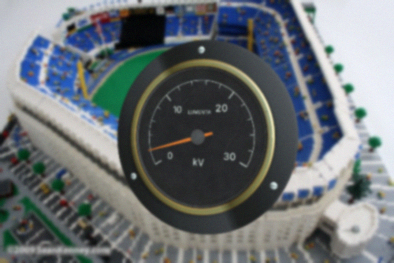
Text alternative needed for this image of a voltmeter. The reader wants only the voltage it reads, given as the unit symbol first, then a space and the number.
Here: kV 2
